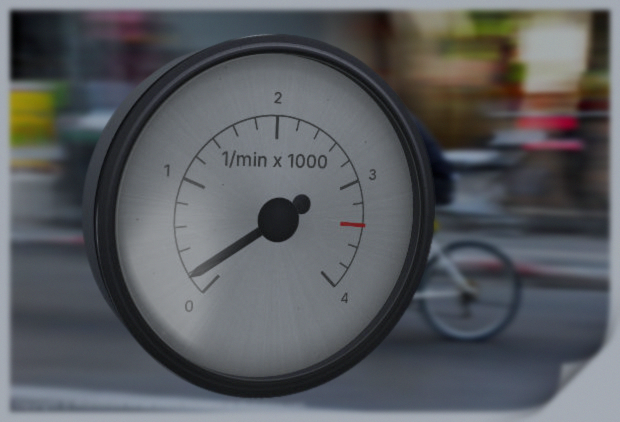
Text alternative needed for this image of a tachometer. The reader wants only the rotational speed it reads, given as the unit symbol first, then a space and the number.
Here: rpm 200
